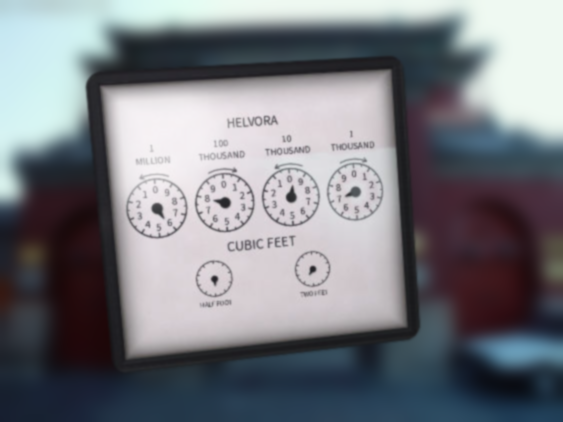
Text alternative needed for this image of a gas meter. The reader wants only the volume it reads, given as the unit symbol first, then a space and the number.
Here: ft³ 579700
